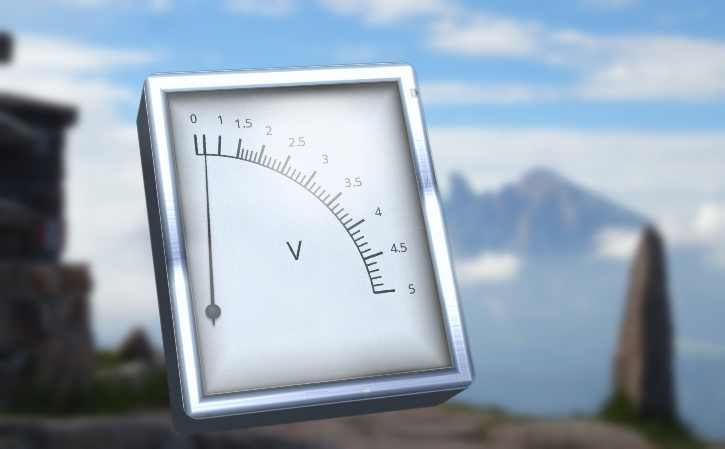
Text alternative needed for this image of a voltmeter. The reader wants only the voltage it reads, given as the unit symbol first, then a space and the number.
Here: V 0.5
